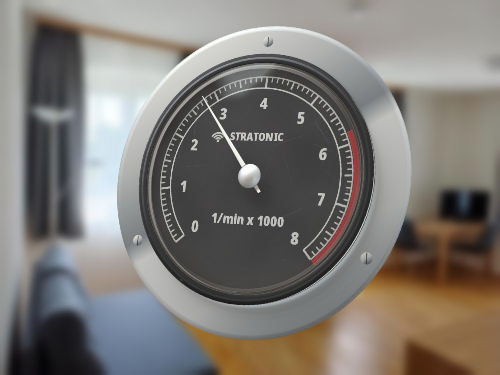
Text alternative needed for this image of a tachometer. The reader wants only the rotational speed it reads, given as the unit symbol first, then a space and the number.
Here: rpm 2800
